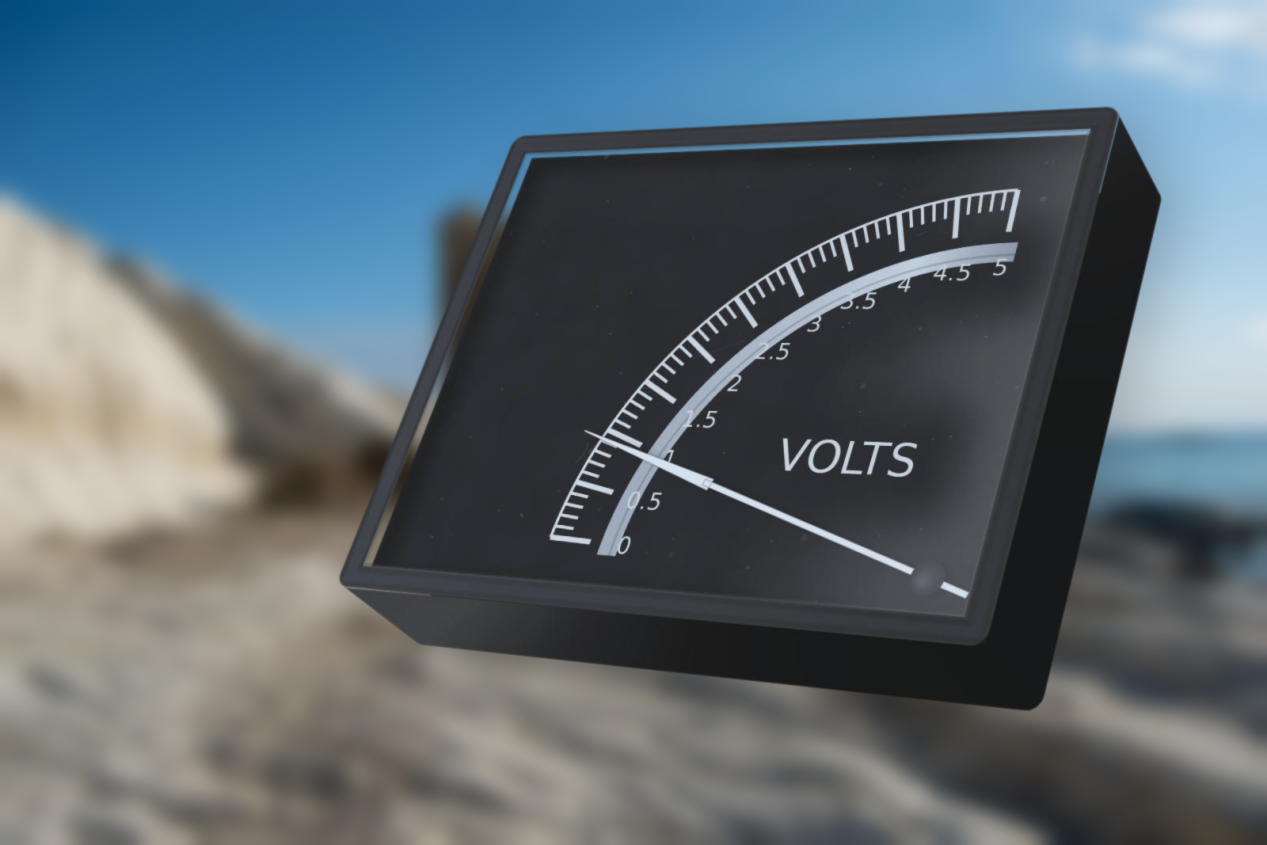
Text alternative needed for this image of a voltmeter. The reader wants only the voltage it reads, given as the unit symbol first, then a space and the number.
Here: V 0.9
